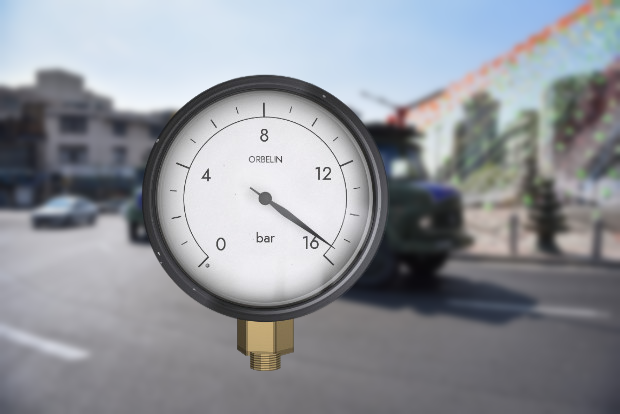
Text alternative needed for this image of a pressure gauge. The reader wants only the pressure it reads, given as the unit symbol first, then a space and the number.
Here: bar 15.5
